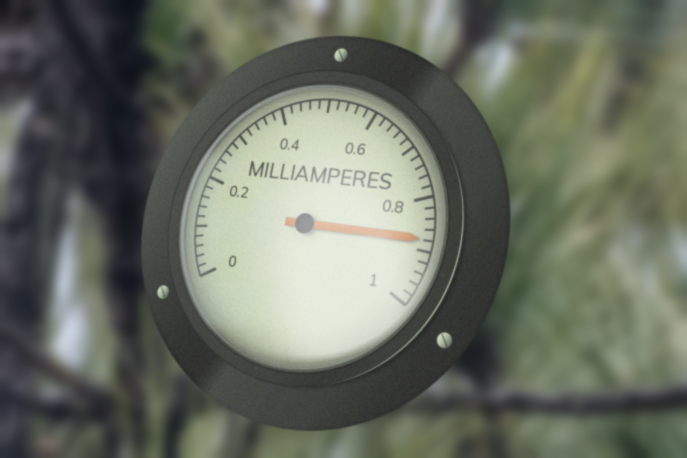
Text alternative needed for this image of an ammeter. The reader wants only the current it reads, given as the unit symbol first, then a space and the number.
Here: mA 0.88
